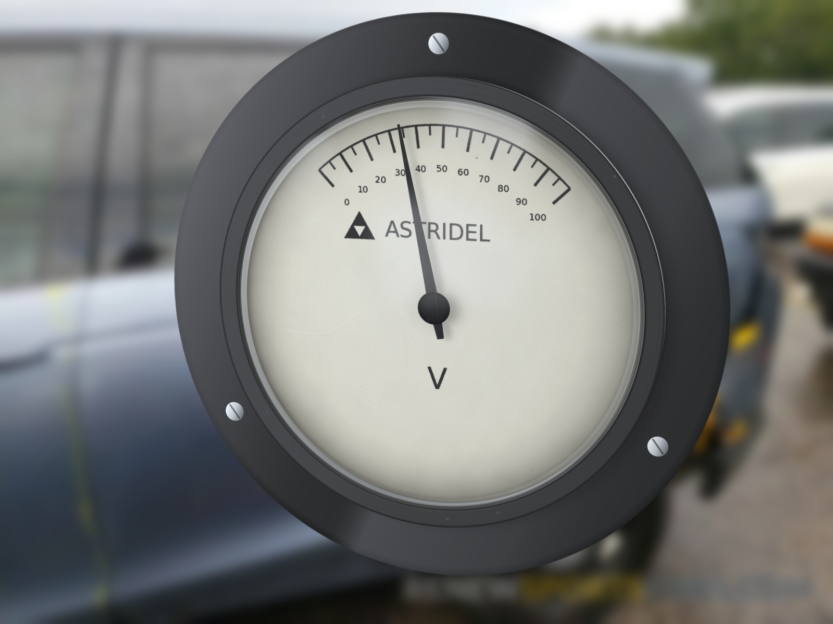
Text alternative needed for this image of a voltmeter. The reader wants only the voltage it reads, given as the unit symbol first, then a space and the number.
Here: V 35
